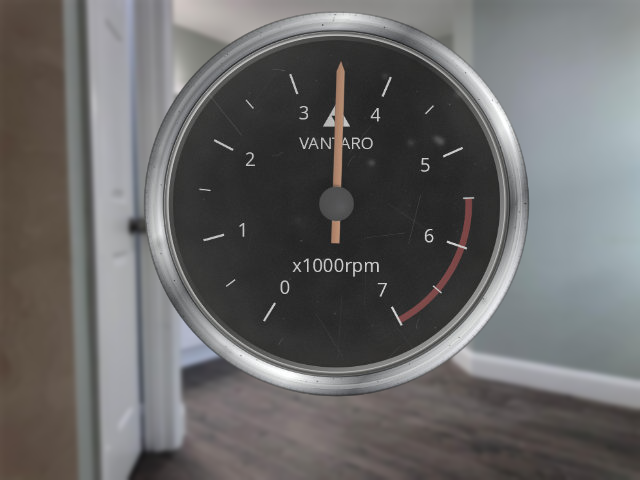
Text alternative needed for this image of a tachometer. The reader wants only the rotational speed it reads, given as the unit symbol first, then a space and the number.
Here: rpm 3500
